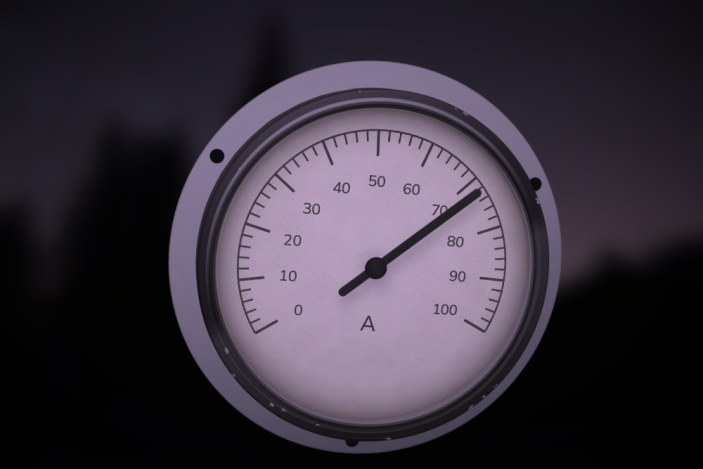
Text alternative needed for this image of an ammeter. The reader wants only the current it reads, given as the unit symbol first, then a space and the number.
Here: A 72
